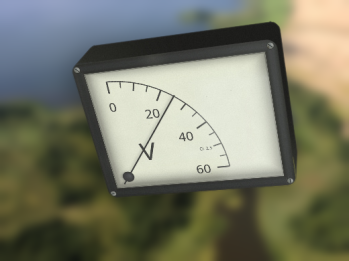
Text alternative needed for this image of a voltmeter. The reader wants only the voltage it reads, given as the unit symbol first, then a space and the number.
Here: V 25
